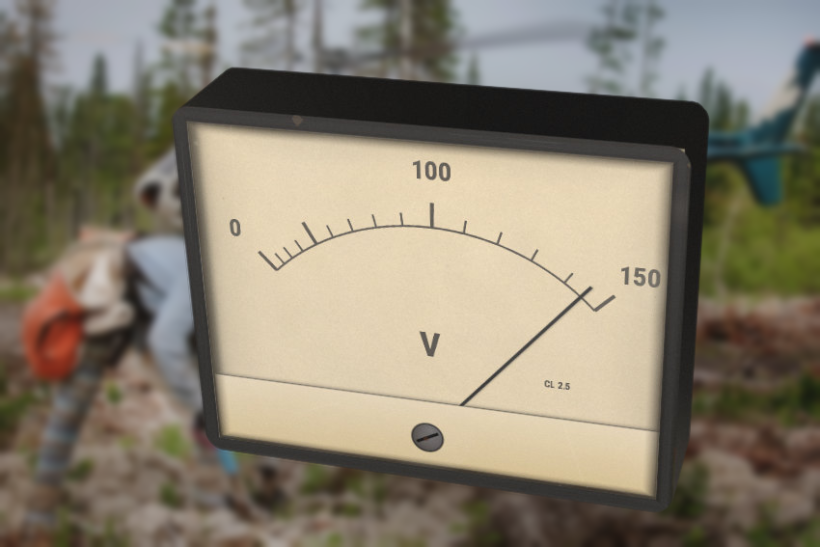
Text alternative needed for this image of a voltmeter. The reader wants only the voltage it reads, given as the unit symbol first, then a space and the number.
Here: V 145
